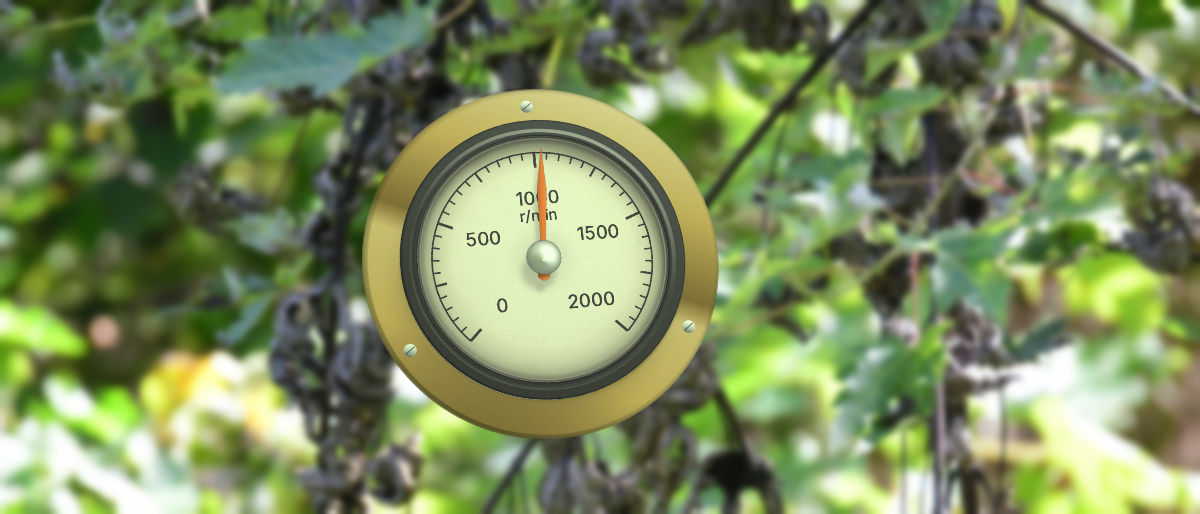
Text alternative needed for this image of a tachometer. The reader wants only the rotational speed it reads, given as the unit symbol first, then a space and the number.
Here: rpm 1025
